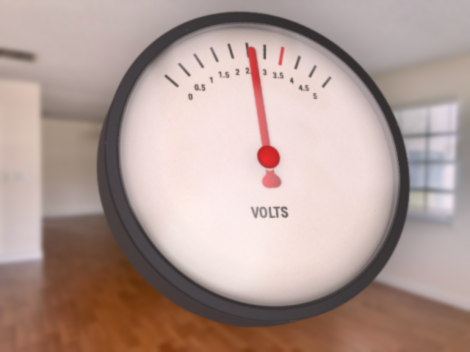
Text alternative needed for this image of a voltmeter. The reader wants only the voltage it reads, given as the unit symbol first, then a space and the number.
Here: V 2.5
